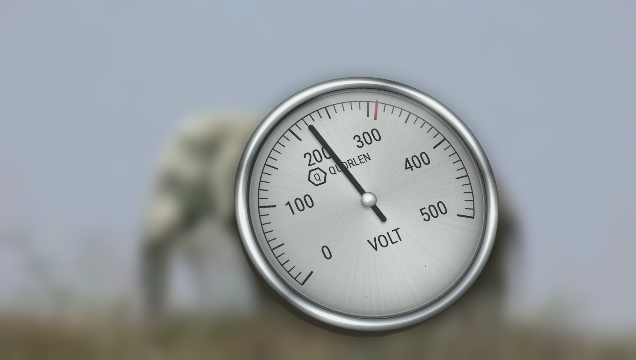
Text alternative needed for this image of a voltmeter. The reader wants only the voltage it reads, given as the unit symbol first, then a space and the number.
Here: V 220
